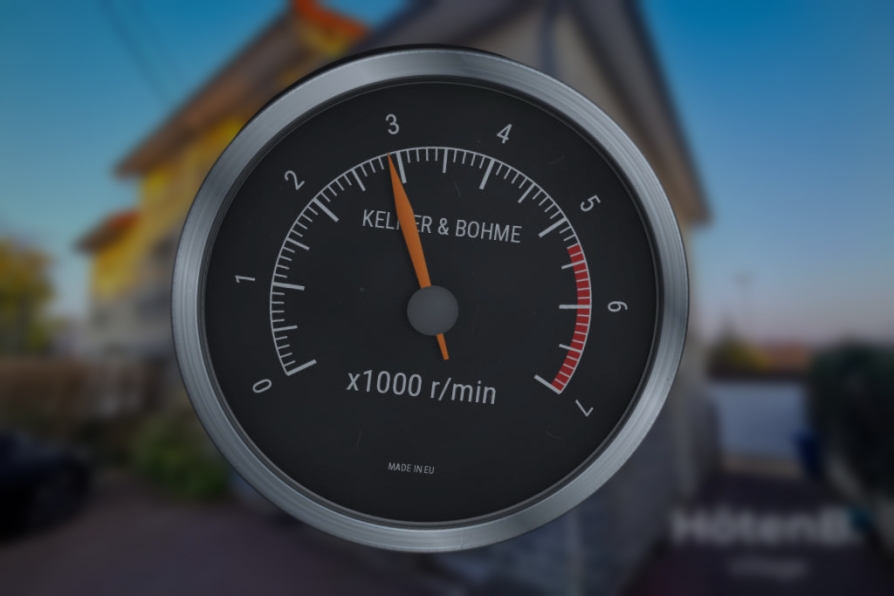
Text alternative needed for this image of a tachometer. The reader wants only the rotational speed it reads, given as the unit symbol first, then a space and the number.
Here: rpm 2900
